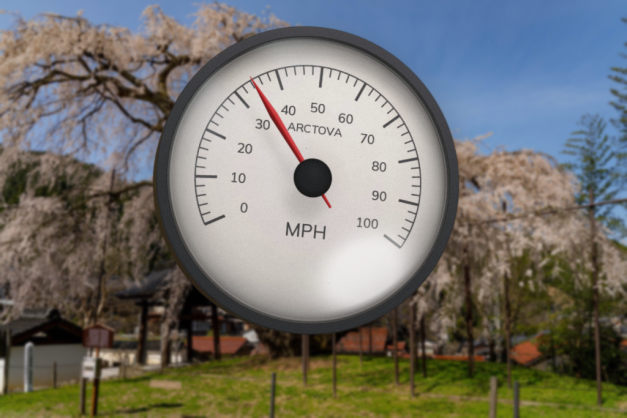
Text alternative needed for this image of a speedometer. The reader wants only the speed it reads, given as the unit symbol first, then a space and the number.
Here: mph 34
